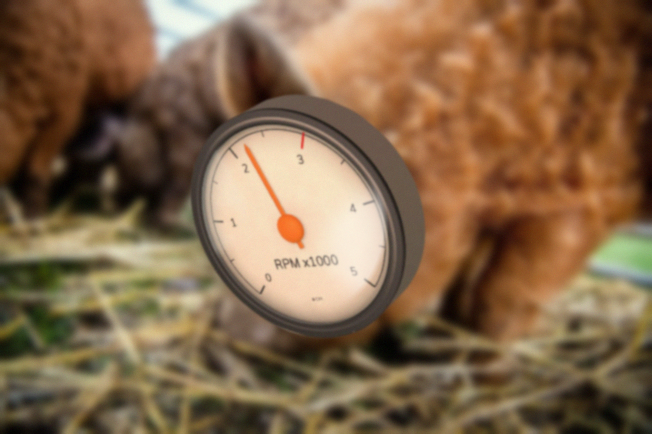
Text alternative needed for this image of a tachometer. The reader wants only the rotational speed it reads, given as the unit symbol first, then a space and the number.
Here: rpm 2250
